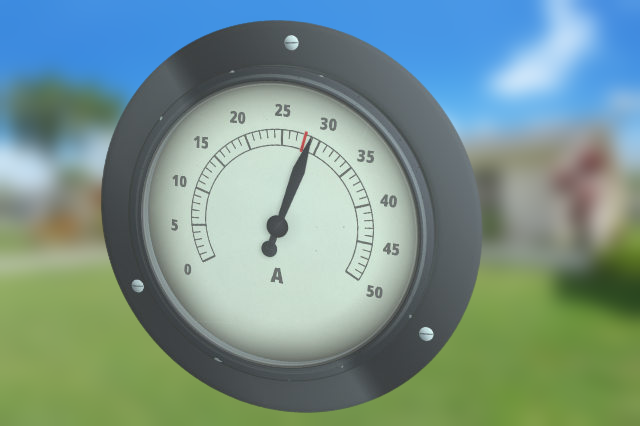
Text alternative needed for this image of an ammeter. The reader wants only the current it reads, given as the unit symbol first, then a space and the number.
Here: A 29
